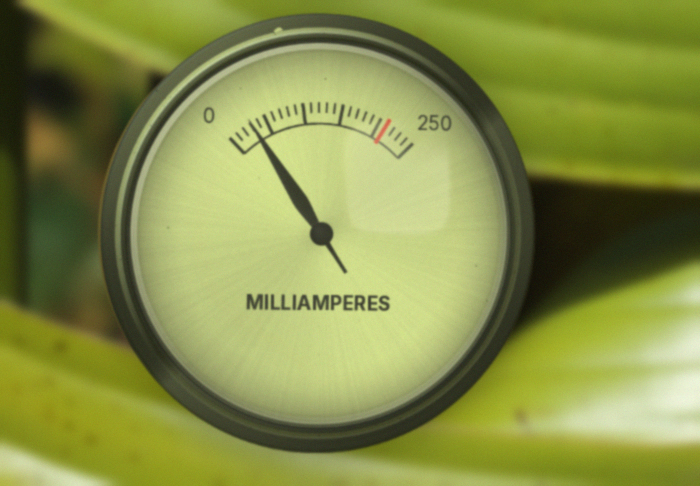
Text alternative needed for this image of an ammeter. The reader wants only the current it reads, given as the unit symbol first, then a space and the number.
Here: mA 30
